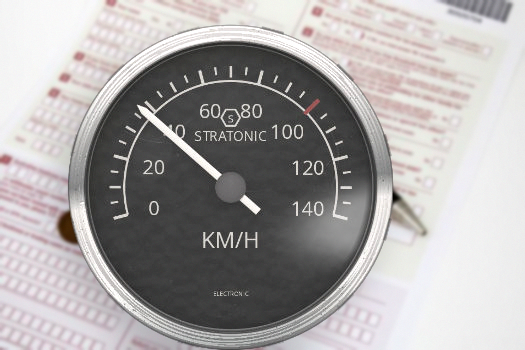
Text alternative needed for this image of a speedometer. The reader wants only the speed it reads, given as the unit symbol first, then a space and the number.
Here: km/h 37.5
